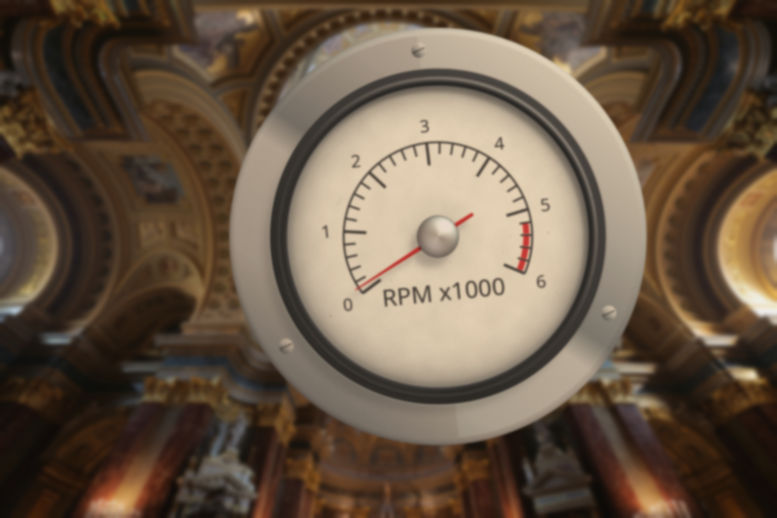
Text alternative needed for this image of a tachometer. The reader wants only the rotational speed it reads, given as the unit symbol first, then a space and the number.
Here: rpm 100
